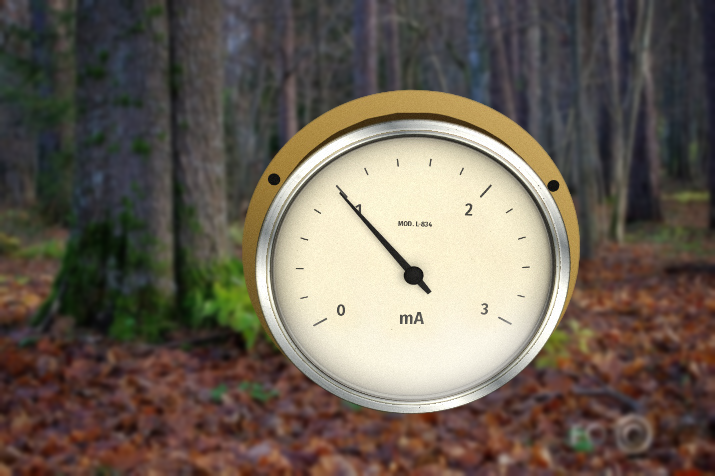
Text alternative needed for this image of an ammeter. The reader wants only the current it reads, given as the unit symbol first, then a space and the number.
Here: mA 1
